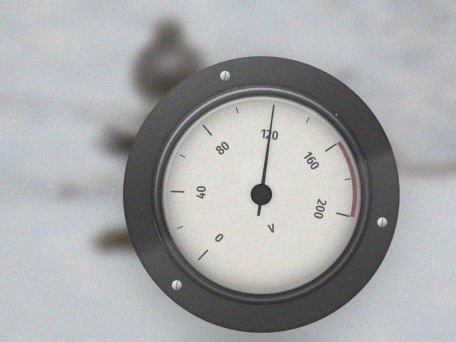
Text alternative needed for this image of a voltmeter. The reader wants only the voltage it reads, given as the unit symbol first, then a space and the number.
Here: V 120
